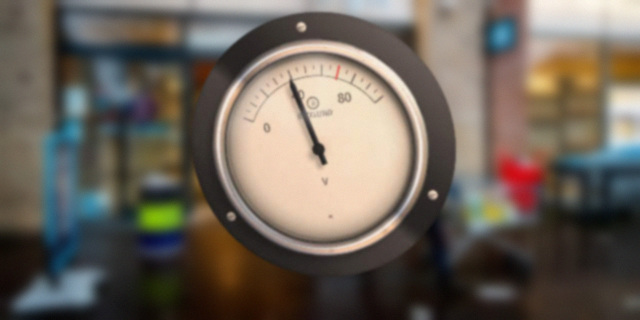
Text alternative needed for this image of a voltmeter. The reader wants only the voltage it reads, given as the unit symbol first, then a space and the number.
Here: V 40
